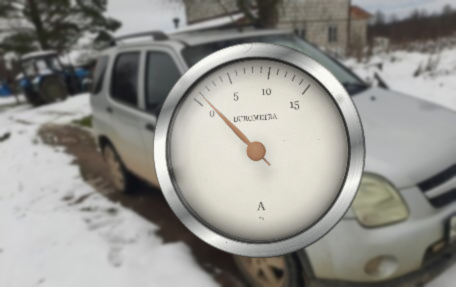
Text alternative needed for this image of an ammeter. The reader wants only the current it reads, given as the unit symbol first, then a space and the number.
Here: A 1
